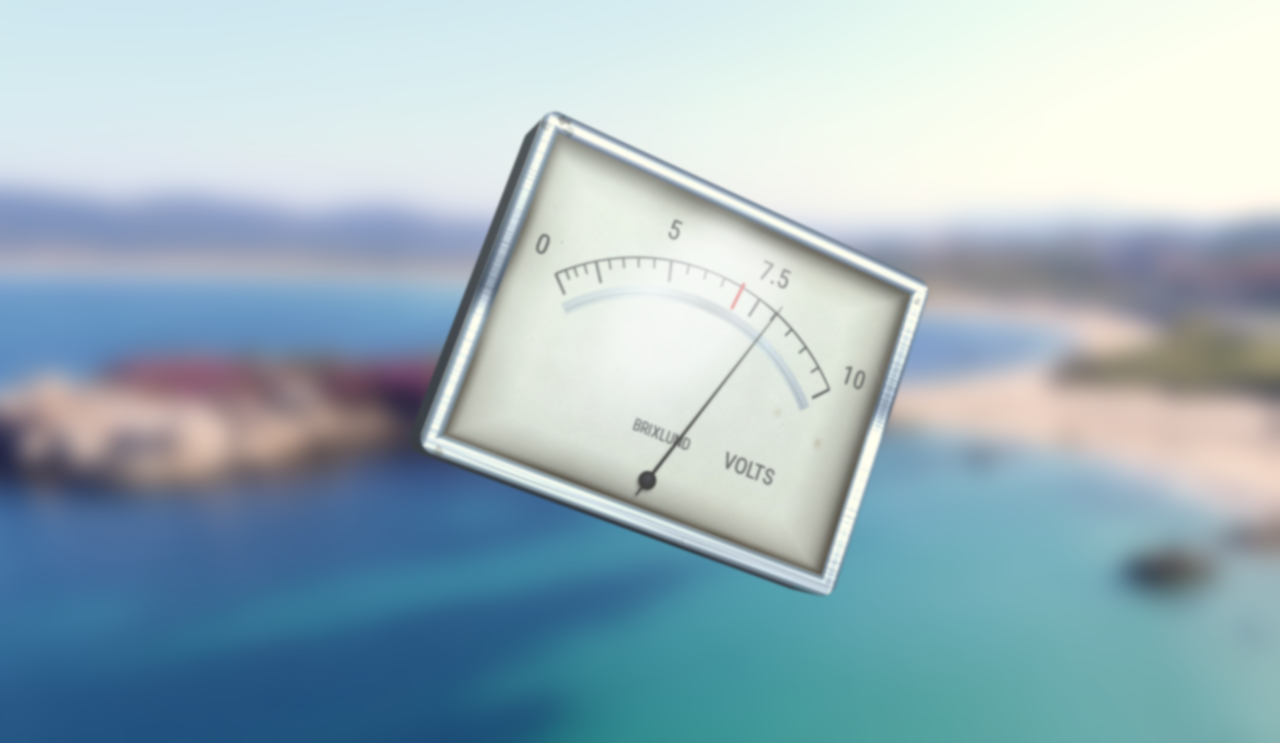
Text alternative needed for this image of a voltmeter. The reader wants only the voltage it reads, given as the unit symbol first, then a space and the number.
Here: V 8
